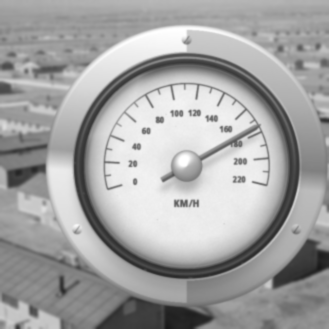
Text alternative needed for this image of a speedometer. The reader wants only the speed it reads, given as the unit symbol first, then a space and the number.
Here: km/h 175
